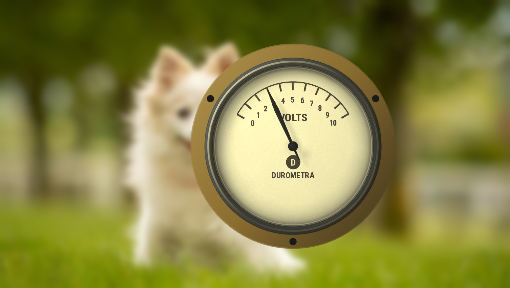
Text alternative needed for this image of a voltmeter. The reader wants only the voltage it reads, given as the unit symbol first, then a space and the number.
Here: V 3
